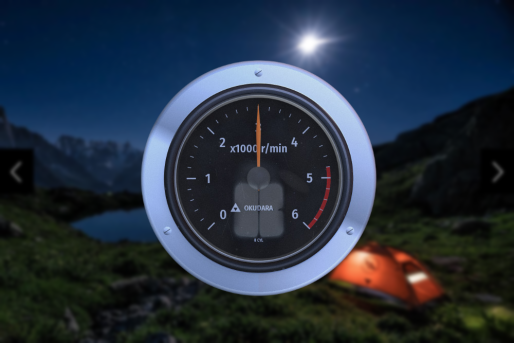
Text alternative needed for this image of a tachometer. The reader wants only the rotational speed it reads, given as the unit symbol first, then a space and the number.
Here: rpm 3000
